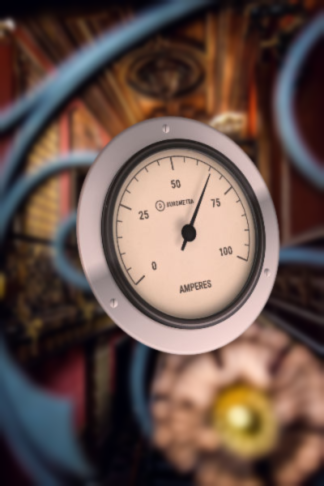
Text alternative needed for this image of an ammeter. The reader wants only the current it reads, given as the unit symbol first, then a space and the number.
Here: A 65
